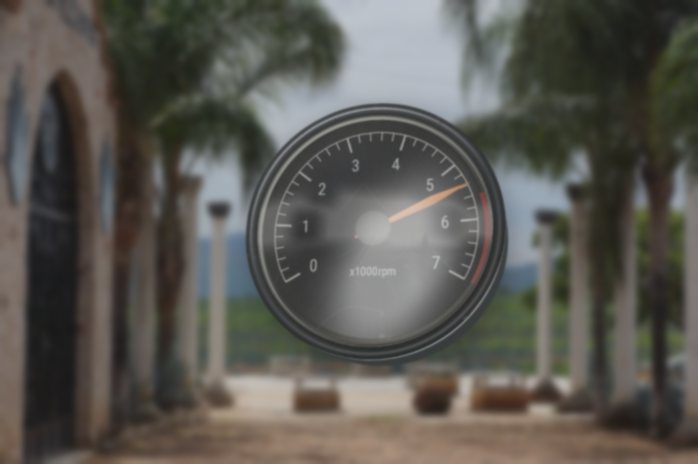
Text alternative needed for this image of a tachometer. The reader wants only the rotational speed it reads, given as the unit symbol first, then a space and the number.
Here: rpm 5400
